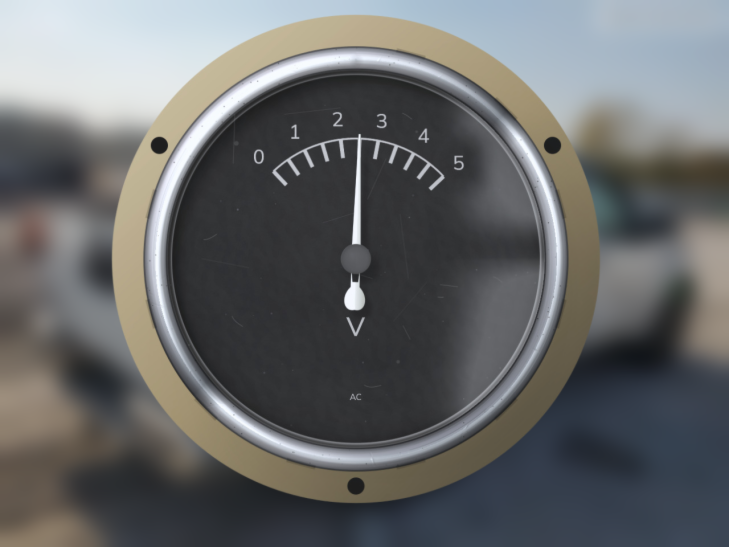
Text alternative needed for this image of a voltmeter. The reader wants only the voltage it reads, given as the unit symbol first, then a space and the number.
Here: V 2.5
